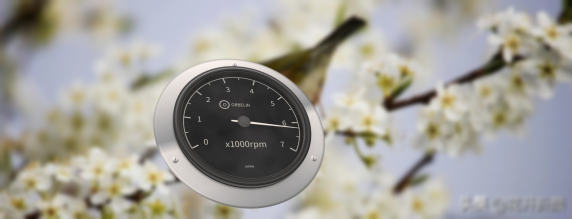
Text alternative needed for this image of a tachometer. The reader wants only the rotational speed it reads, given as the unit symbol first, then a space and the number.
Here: rpm 6250
